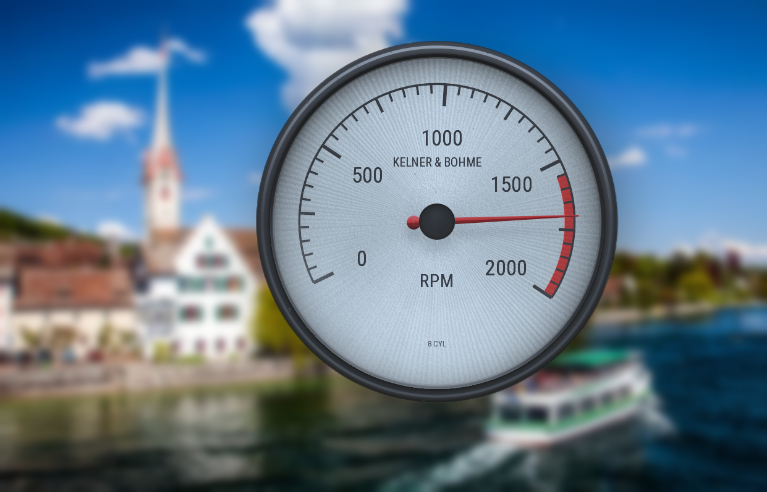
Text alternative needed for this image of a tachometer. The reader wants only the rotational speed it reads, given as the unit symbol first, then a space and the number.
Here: rpm 1700
